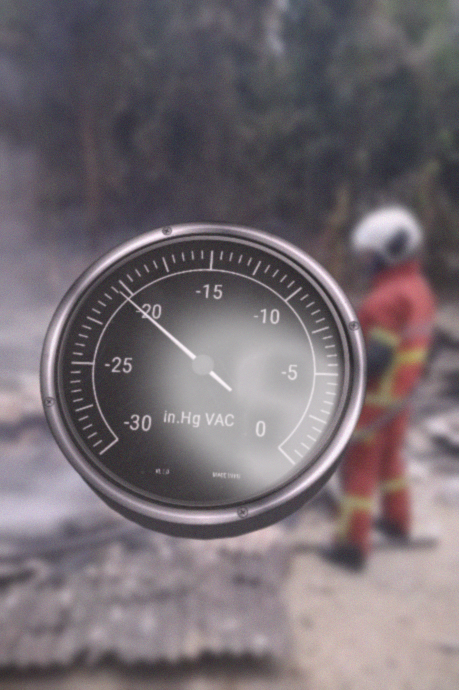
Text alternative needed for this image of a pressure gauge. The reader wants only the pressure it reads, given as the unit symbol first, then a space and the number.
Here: inHg -20.5
